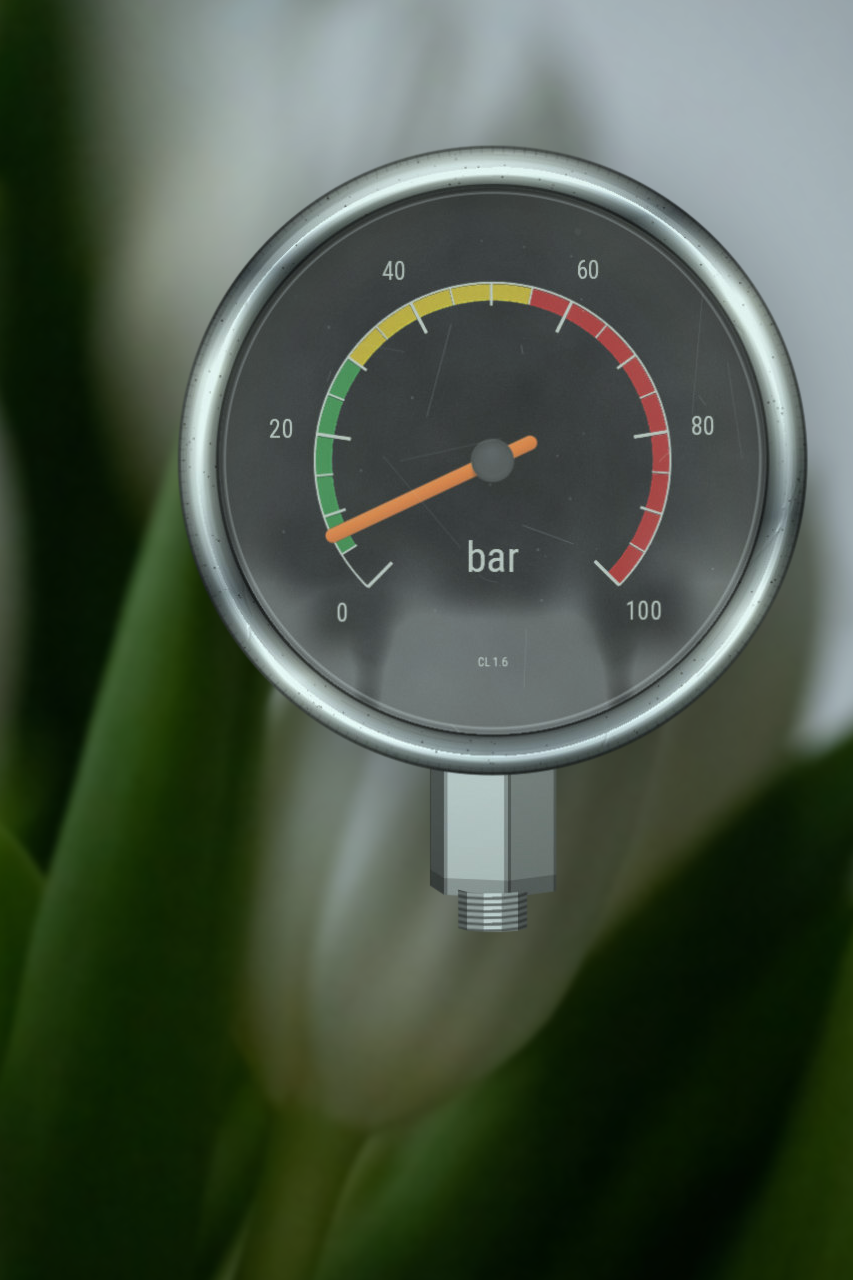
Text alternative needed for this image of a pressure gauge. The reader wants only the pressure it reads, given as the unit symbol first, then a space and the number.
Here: bar 7.5
